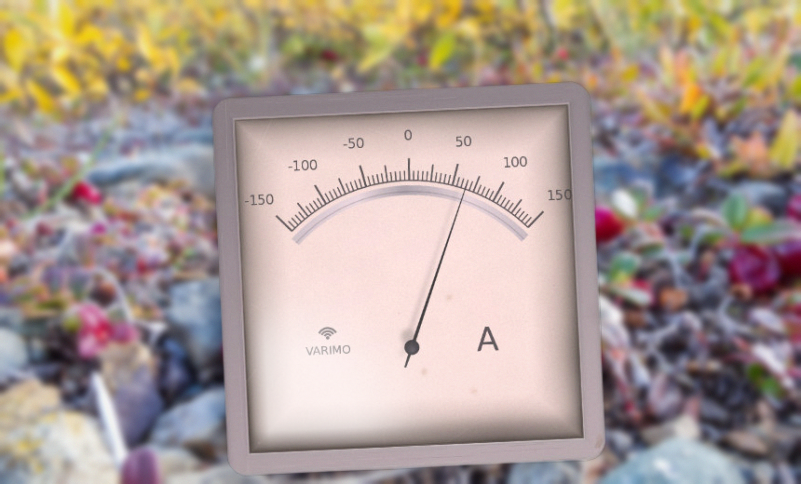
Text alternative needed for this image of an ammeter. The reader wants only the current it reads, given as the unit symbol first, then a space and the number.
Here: A 65
